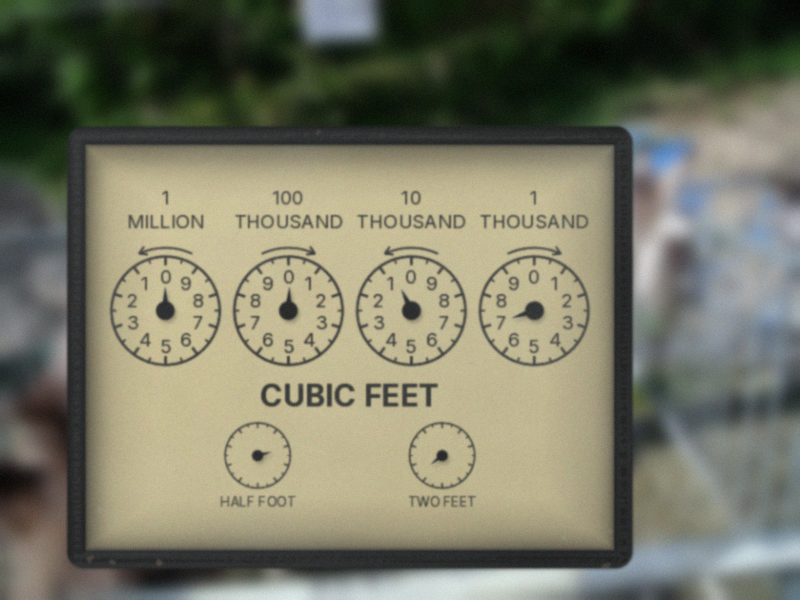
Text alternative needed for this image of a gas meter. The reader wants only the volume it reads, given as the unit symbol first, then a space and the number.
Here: ft³ 700
